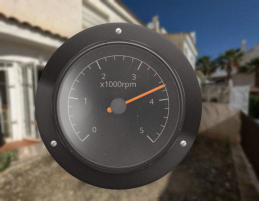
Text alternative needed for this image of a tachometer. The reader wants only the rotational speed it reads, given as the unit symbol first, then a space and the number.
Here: rpm 3700
